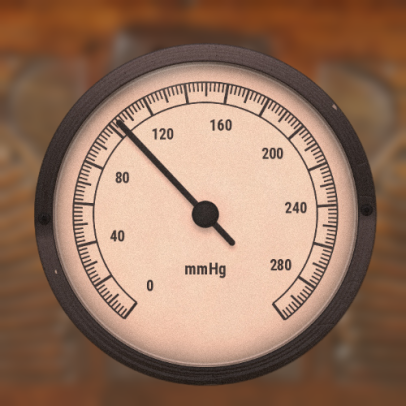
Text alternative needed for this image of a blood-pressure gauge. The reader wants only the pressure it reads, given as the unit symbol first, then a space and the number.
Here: mmHg 104
